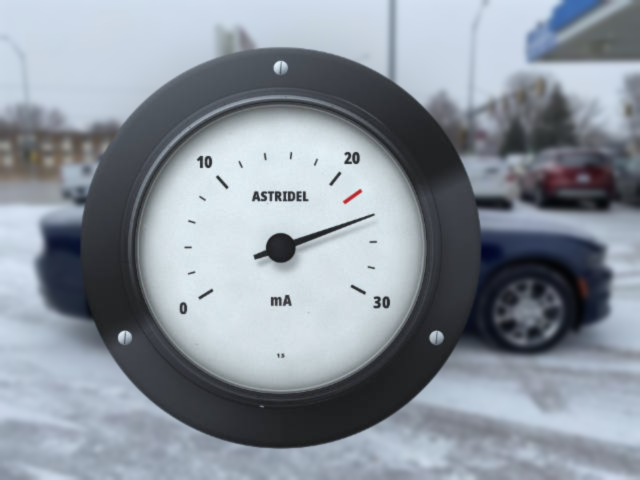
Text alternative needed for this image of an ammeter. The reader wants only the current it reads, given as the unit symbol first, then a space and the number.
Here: mA 24
